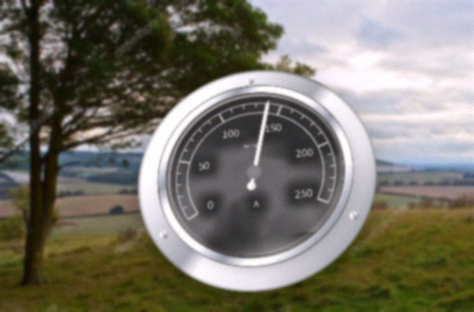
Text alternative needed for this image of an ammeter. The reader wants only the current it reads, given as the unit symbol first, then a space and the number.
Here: A 140
